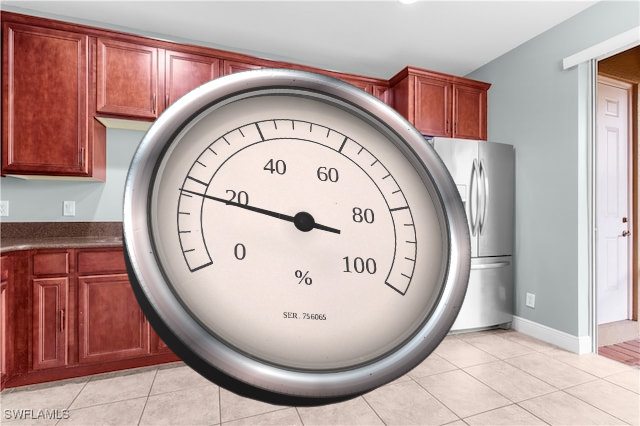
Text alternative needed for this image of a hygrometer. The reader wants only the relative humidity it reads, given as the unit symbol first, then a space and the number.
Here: % 16
